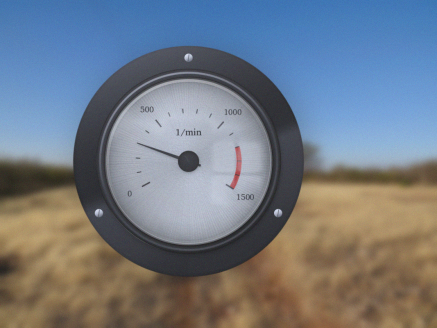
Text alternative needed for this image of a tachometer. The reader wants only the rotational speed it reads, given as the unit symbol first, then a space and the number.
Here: rpm 300
